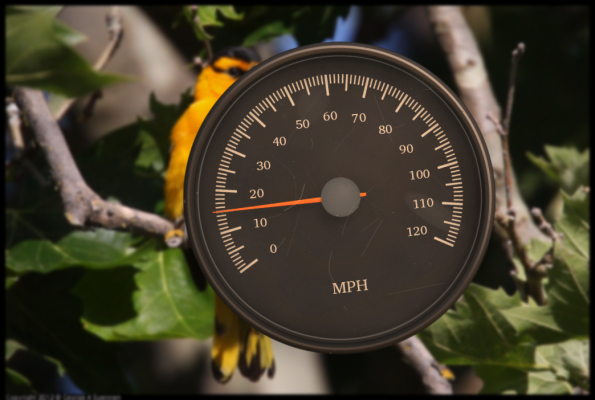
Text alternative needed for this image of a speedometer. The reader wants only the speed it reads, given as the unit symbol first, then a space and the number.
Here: mph 15
